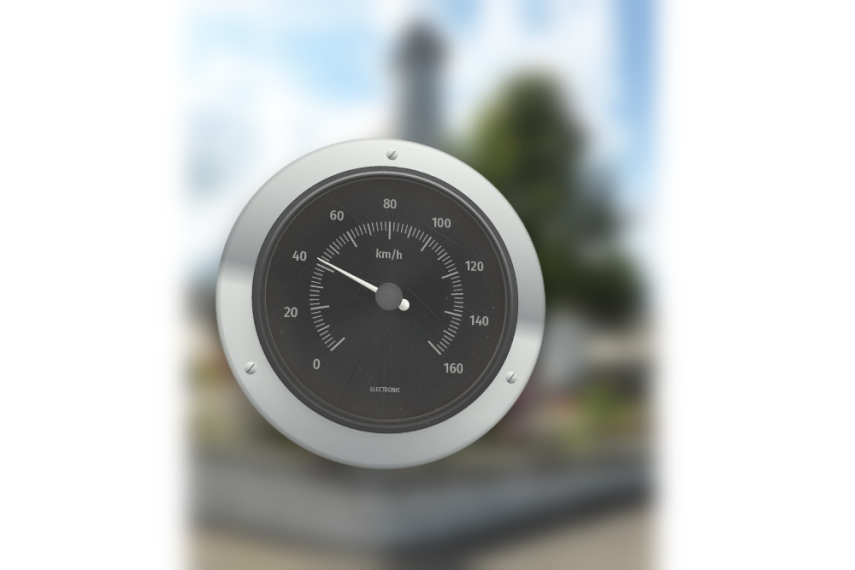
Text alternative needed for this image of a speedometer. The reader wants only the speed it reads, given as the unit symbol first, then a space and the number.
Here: km/h 42
